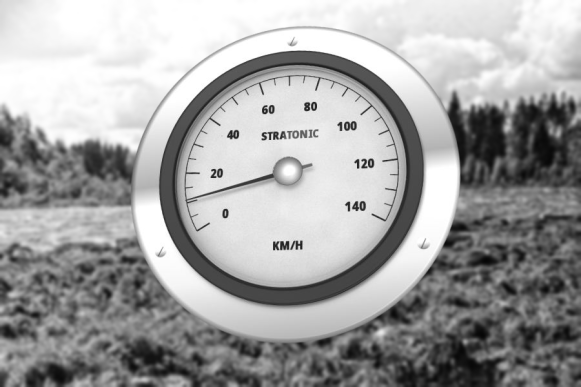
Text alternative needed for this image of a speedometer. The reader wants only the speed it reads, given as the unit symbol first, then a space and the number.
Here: km/h 10
